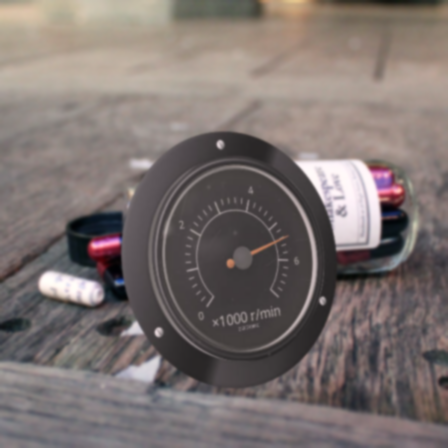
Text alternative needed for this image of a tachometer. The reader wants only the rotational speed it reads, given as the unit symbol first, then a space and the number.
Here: rpm 5400
